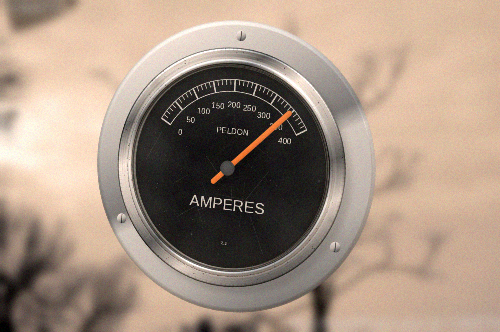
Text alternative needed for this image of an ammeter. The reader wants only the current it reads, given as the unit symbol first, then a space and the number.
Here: A 350
